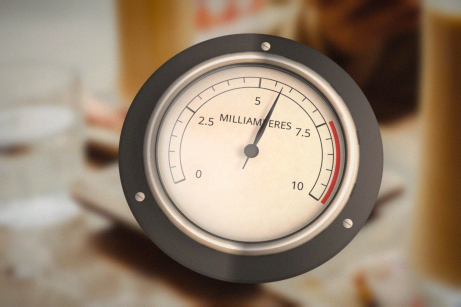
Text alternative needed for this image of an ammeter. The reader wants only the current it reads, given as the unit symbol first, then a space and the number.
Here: mA 5.75
